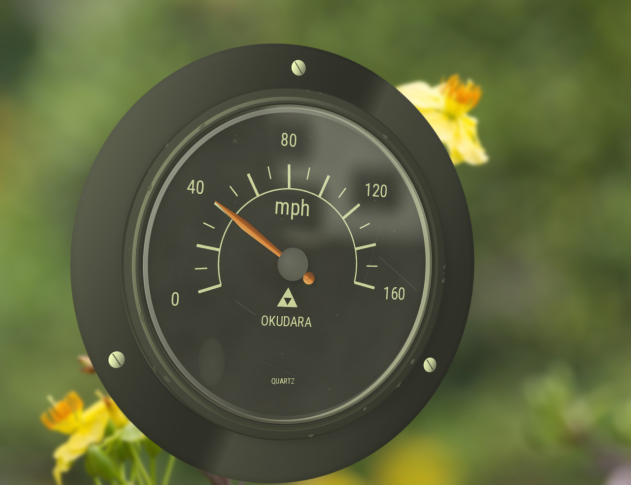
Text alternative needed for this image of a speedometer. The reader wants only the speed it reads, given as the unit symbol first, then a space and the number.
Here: mph 40
